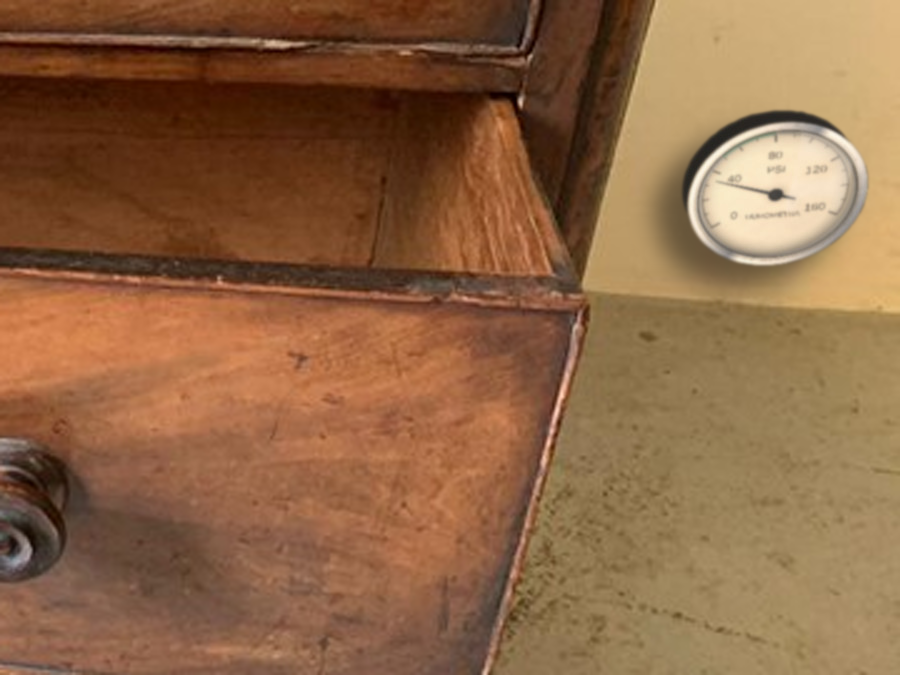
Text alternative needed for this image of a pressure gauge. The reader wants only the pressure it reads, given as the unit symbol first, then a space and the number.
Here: psi 35
